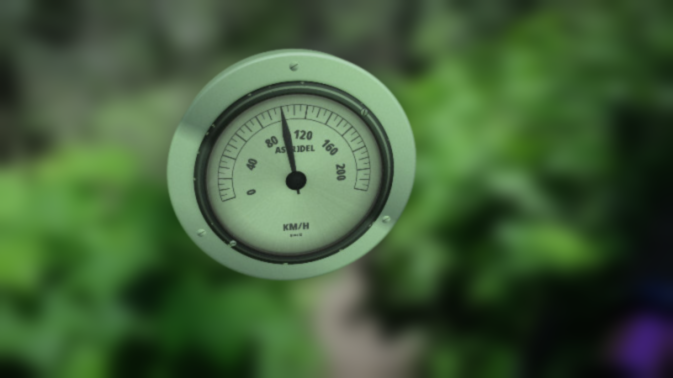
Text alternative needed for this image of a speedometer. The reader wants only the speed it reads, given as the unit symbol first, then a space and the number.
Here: km/h 100
